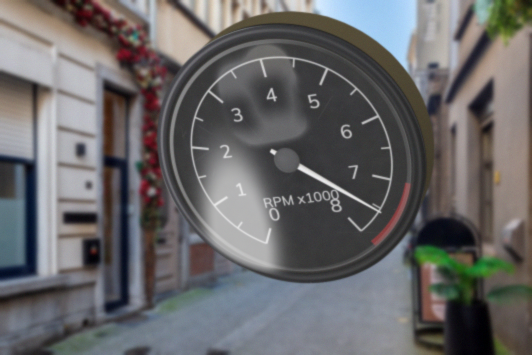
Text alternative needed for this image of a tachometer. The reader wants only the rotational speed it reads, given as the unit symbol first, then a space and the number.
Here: rpm 7500
